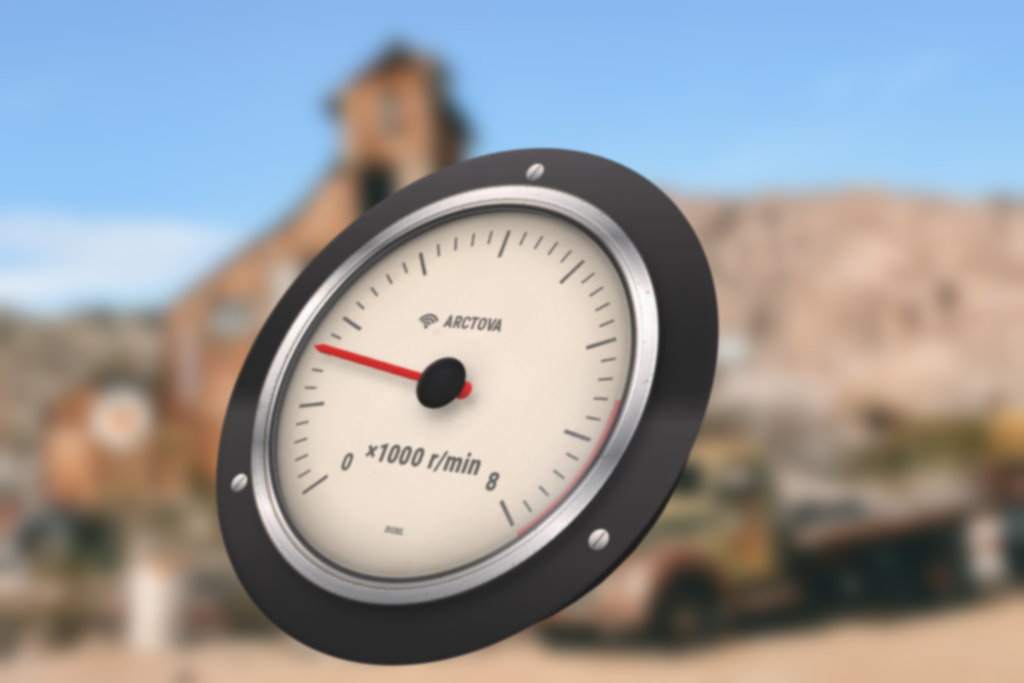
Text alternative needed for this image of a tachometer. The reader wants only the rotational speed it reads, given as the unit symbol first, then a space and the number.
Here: rpm 1600
